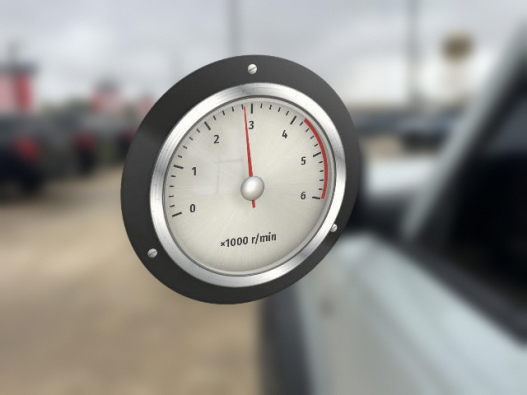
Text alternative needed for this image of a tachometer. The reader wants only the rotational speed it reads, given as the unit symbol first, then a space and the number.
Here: rpm 2800
